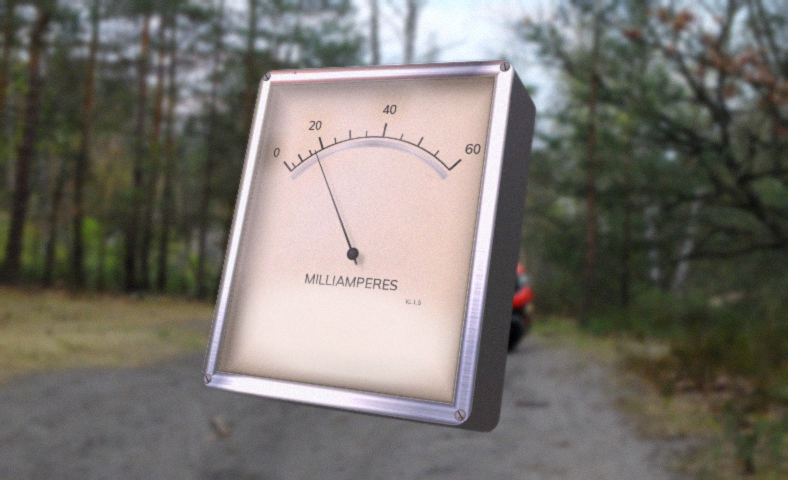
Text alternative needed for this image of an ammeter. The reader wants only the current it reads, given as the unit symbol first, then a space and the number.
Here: mA 17.5
